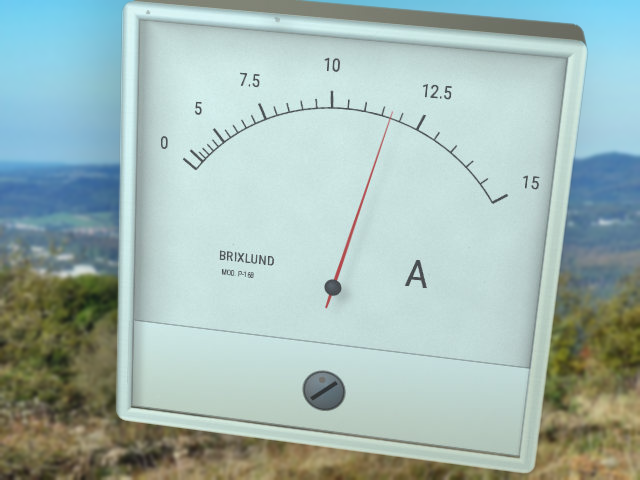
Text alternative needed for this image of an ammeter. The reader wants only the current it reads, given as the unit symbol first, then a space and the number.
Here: A 11.75
